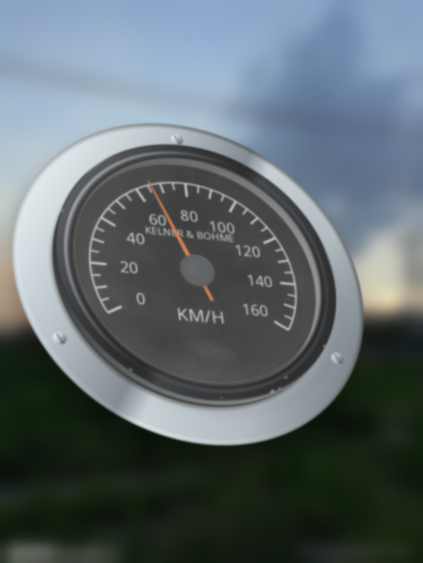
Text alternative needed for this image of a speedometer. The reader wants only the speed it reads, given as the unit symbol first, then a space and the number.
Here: km/h 65
